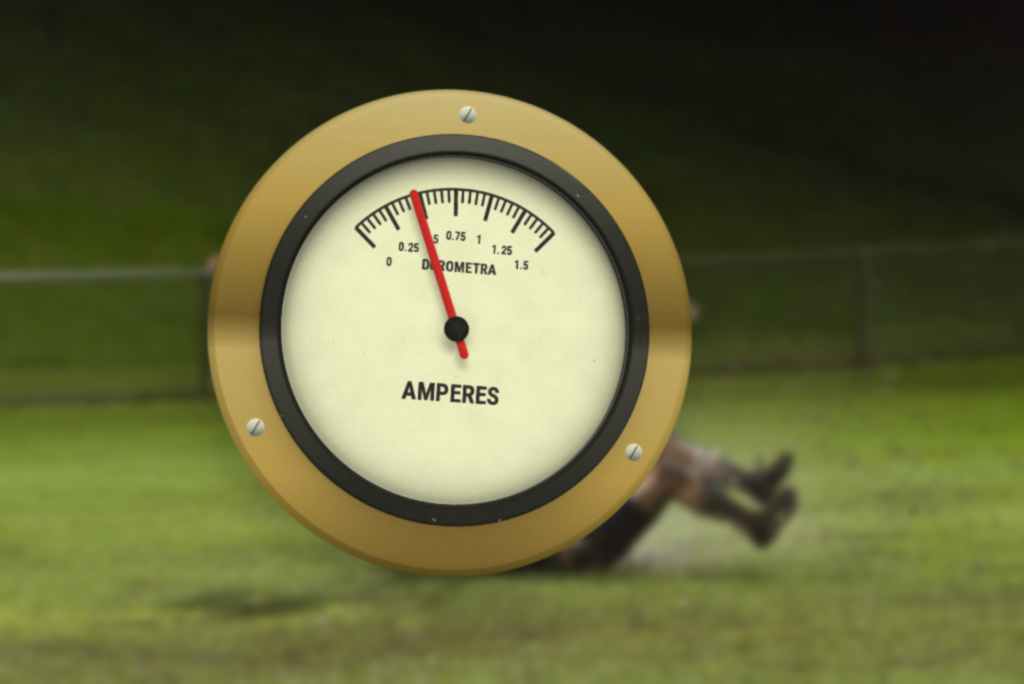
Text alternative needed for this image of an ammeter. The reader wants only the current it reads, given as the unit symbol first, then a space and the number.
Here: A 0.45
